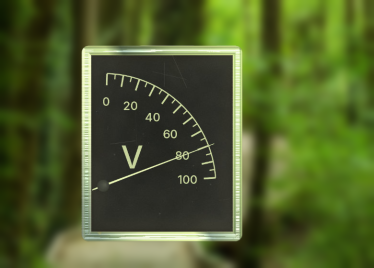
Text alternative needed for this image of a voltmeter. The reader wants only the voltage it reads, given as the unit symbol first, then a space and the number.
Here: V 80
